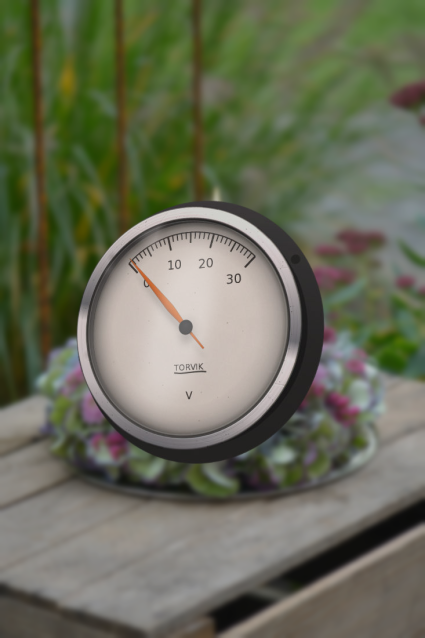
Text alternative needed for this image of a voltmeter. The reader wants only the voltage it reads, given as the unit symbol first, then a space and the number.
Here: V 1
